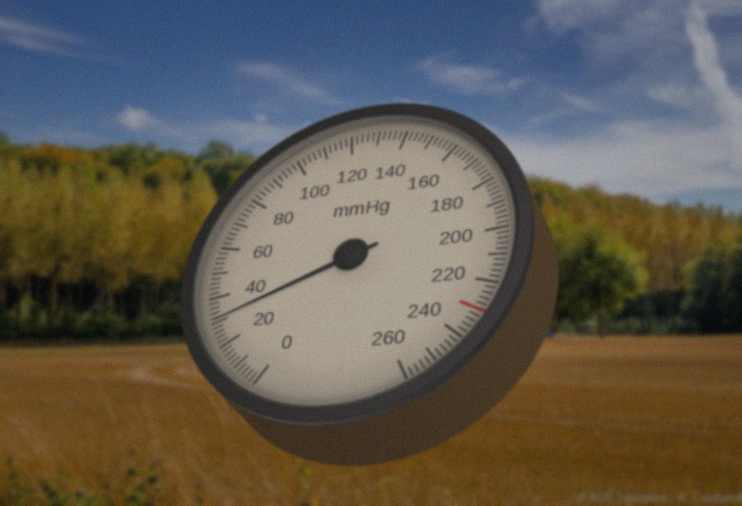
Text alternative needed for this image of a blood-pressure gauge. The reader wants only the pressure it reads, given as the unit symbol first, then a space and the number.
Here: mmHg 30
